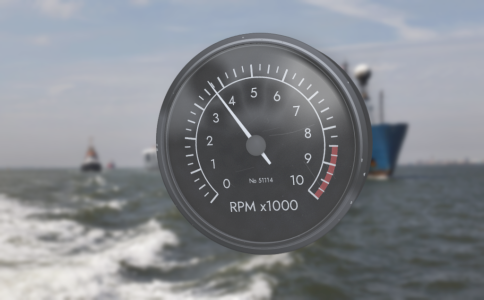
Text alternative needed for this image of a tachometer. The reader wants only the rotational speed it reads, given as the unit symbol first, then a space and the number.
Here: rpm 3750
